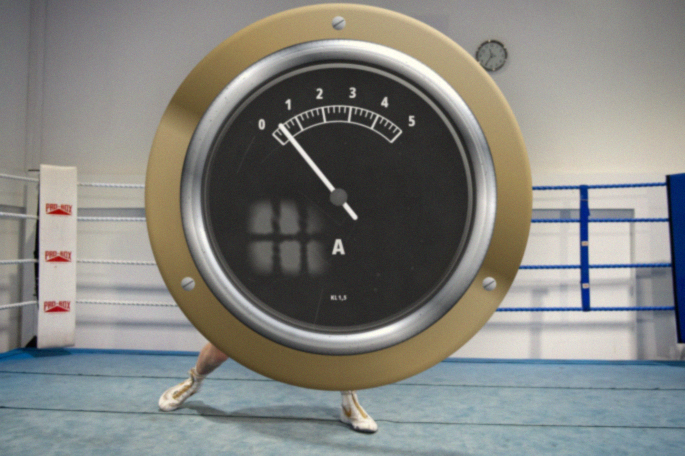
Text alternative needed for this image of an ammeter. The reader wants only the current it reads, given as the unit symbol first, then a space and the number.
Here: A 0.4
